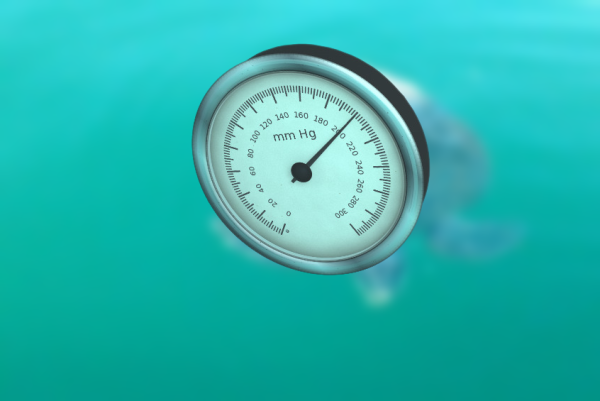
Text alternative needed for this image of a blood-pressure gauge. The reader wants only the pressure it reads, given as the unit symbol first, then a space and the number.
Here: mmHg 200
